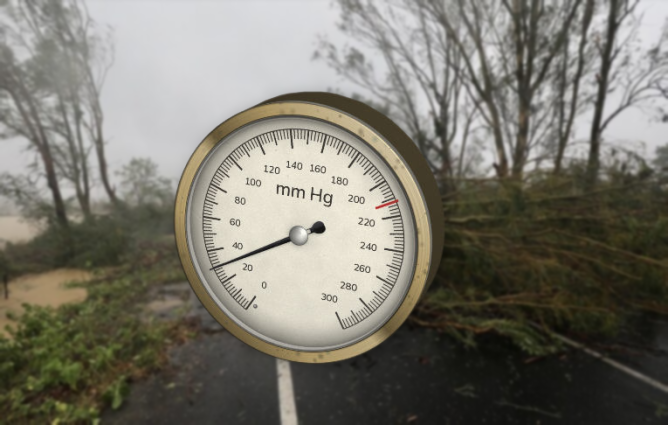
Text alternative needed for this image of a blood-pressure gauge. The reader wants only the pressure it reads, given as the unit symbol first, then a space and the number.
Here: mmHg 30
